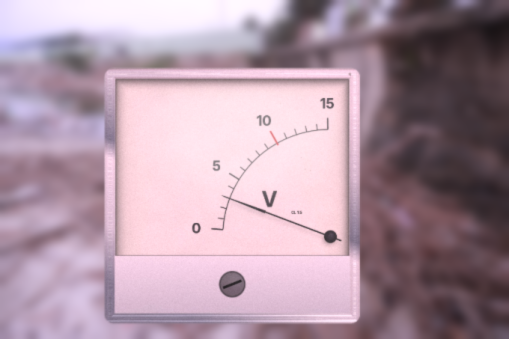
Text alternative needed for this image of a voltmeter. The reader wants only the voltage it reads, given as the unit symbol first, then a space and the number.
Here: V 3
